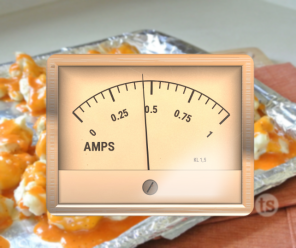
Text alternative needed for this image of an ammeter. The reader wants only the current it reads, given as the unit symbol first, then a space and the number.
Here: A 0.45
